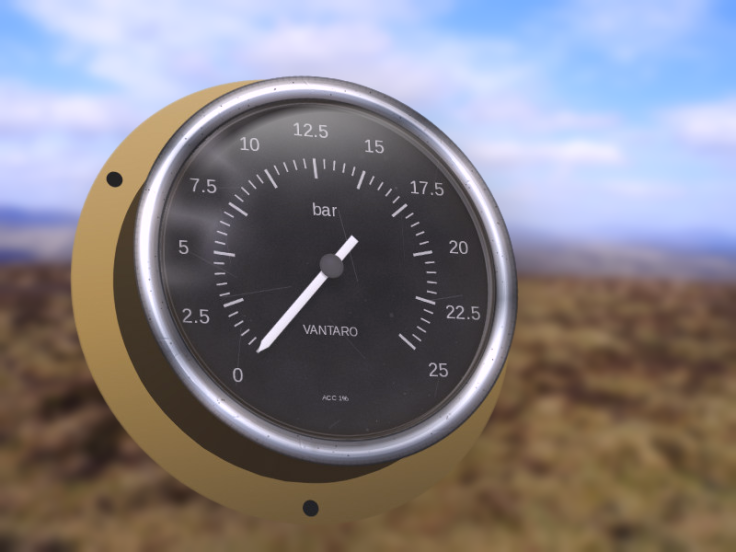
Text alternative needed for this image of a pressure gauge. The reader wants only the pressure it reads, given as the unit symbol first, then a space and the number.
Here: bar 0
